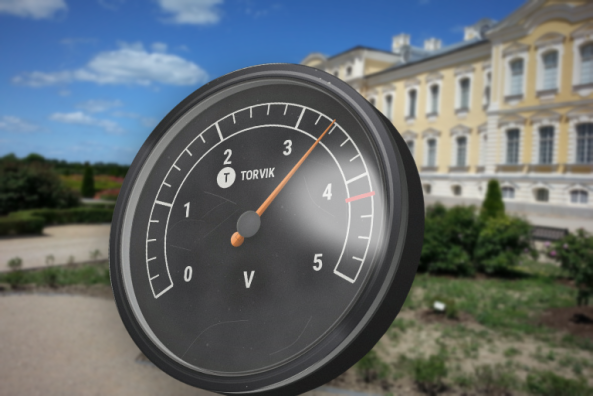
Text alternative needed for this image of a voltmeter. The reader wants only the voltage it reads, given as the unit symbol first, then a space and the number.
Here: V 3.4
